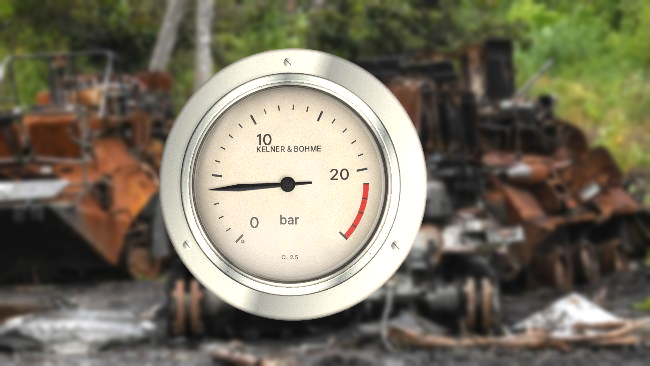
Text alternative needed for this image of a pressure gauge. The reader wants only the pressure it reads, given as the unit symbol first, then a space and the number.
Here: bar 4
